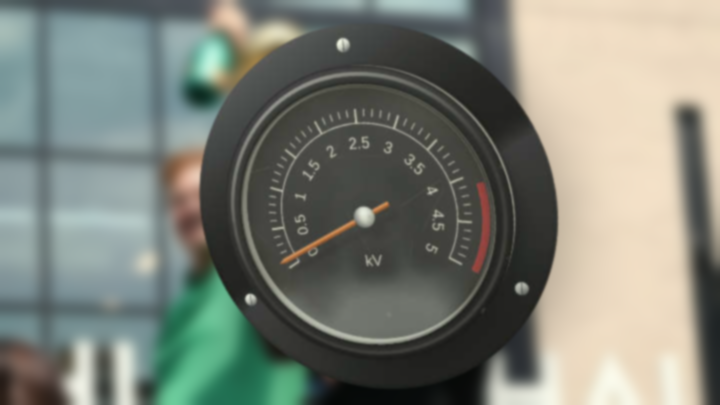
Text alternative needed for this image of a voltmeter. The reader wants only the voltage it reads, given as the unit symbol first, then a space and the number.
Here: kV 0.1
